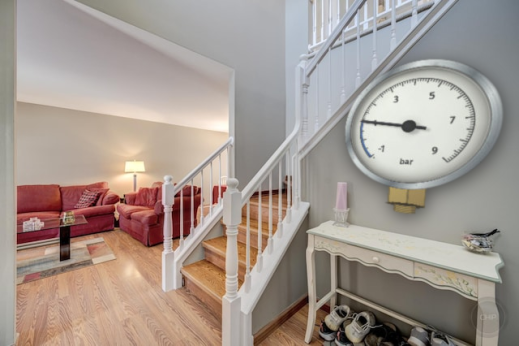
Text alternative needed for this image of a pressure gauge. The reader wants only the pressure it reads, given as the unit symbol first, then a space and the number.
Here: bar 1
